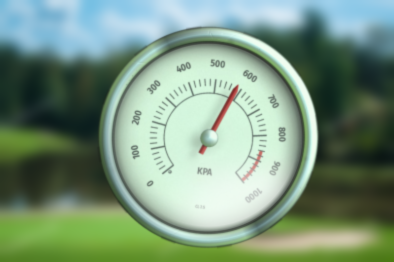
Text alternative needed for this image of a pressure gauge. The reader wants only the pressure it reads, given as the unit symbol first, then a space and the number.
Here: kPa 580
